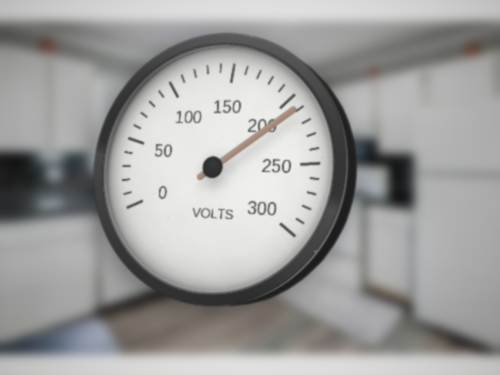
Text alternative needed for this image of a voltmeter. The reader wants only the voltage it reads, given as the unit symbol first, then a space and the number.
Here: V 210
